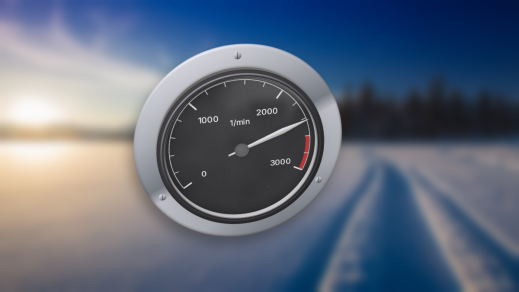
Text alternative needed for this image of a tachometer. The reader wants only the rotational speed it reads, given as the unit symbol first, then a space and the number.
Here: rpm 2400
